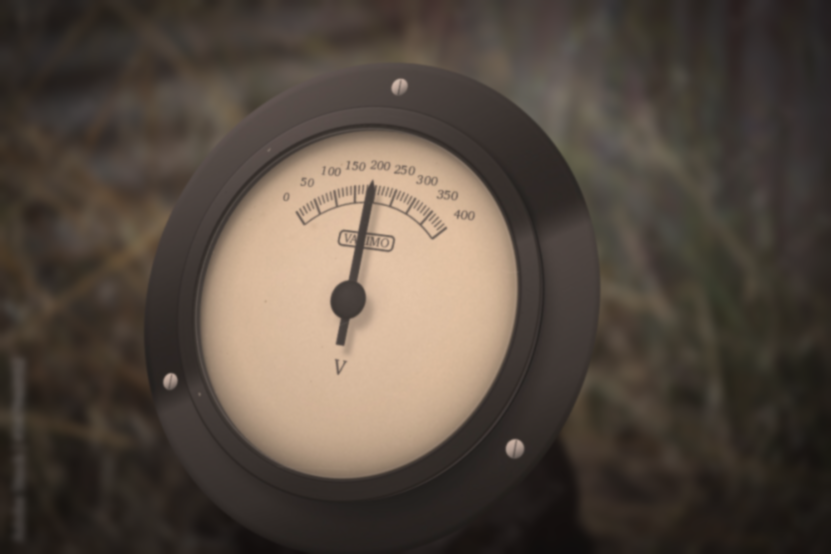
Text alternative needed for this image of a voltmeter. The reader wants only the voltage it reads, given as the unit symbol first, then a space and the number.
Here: V 200
